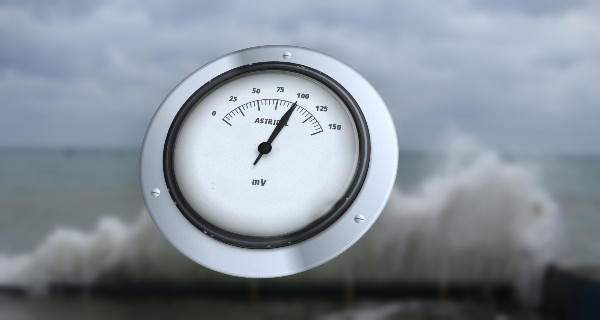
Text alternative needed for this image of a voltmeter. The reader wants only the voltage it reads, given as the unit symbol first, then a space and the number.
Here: mV 100
